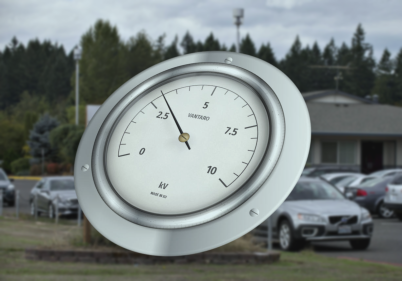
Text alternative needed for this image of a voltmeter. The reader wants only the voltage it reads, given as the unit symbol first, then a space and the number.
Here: kV 3
